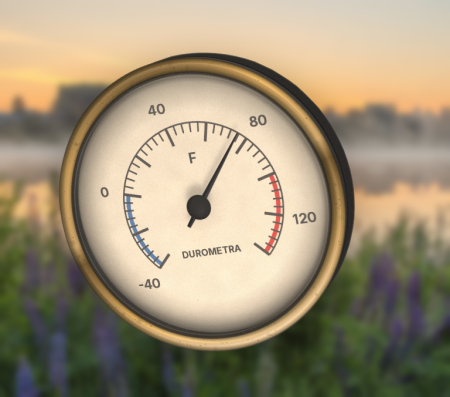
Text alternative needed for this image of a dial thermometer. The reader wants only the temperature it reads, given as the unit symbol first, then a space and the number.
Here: °F 76
